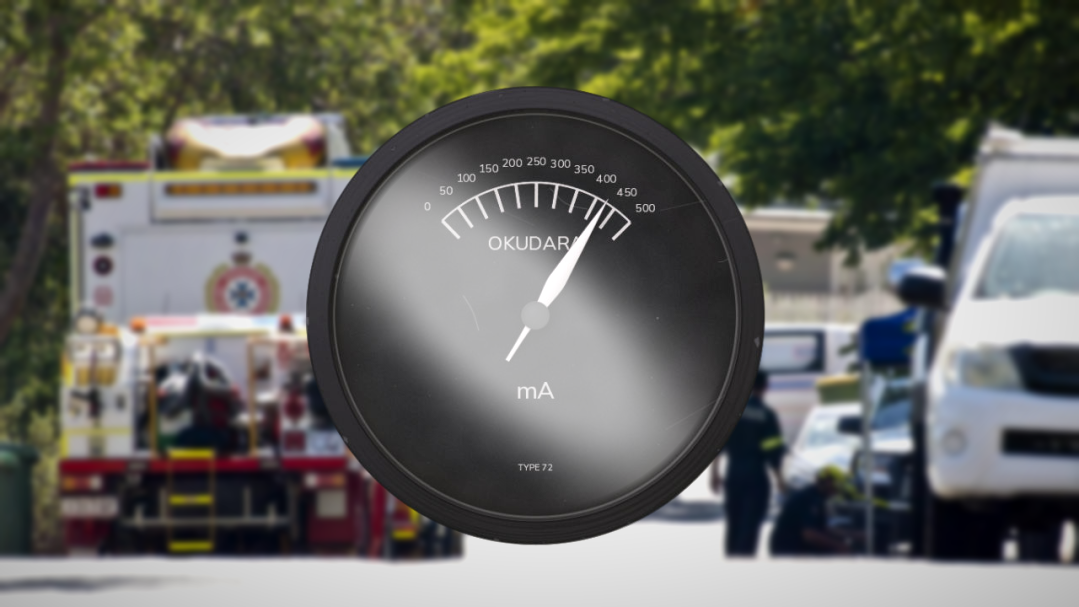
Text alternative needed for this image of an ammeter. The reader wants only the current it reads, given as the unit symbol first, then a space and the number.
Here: mA 425
